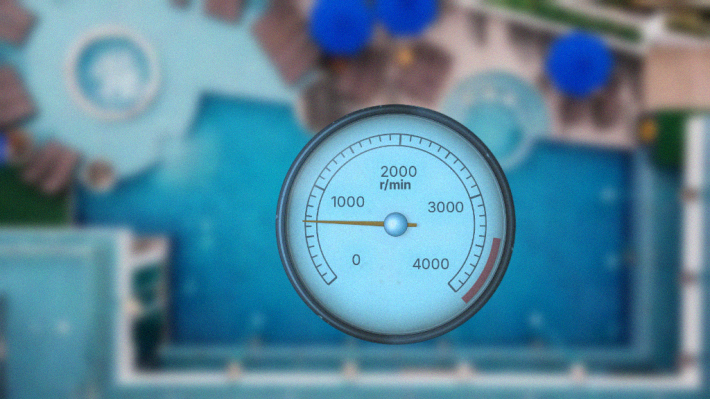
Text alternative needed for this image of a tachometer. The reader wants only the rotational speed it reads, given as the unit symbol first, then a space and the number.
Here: rpm 650
